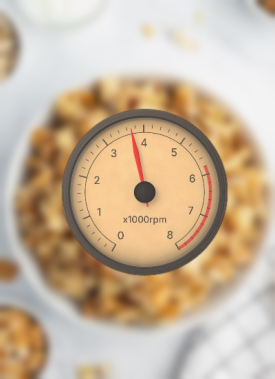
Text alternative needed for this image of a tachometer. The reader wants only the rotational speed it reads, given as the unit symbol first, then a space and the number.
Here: rpm 3700
